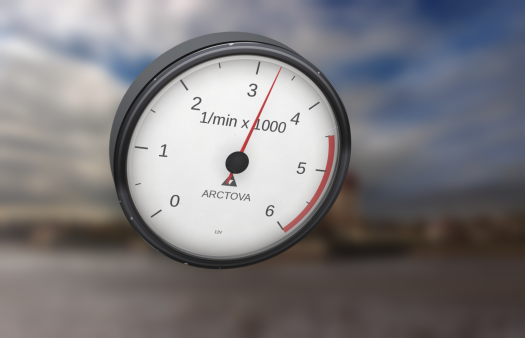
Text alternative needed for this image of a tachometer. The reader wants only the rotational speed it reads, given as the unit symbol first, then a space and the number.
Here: rpm 3250
